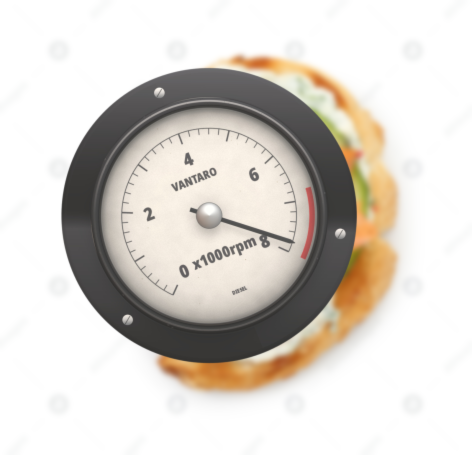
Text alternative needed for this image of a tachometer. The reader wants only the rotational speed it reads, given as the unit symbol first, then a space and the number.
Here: rpm 7800
